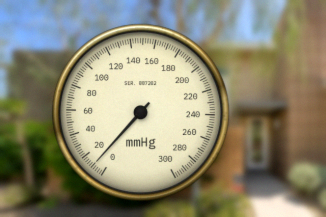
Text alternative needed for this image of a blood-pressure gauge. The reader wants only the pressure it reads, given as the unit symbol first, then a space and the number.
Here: mmHg 10
